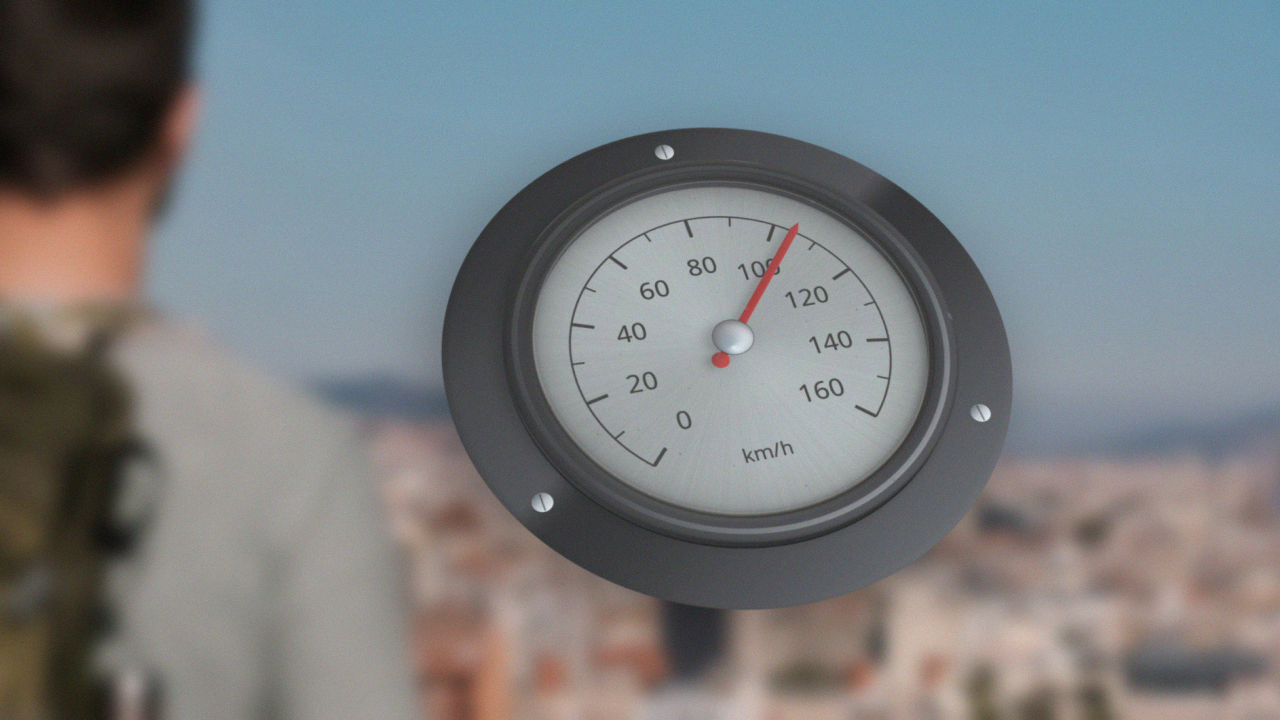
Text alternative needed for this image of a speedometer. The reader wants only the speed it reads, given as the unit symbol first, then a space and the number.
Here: km/h 105
